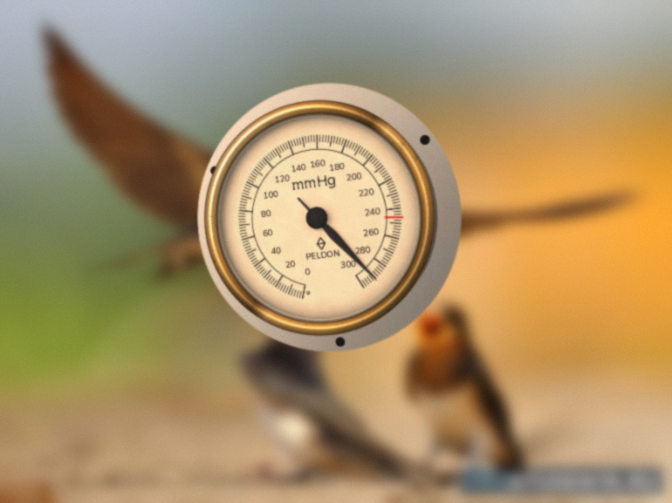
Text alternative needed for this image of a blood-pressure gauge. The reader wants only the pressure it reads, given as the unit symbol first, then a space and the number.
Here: mmHg 290
